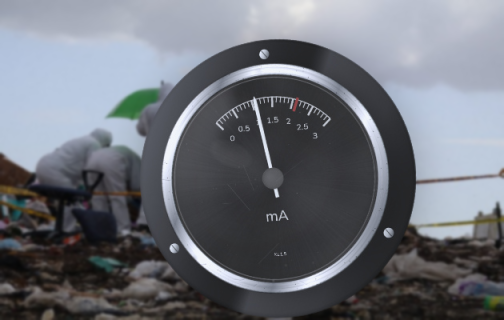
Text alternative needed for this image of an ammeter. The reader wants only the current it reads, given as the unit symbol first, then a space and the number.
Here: mA 1.1
